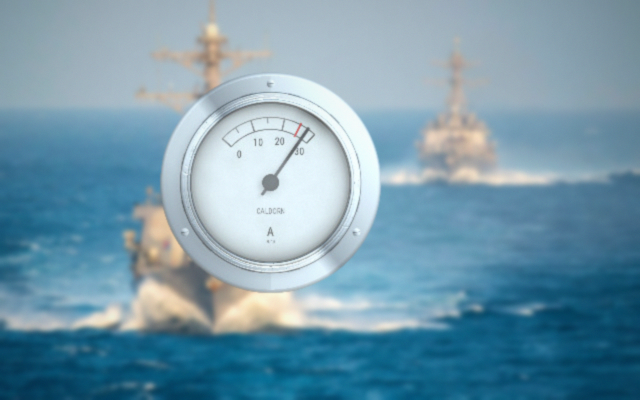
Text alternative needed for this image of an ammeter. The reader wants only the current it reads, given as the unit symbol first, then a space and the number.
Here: A 27.5
